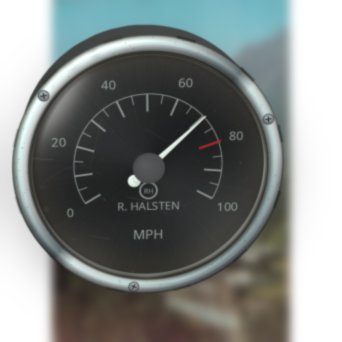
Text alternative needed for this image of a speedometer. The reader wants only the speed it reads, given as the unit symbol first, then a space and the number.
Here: mph 70
